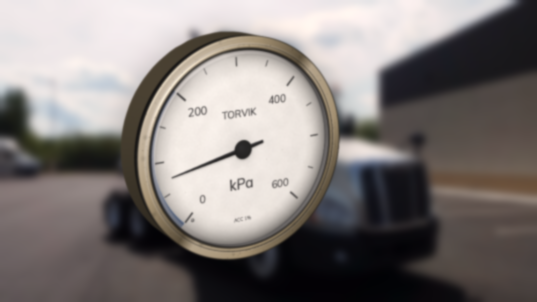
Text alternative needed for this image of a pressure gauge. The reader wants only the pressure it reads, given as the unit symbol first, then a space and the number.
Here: kPa 75
